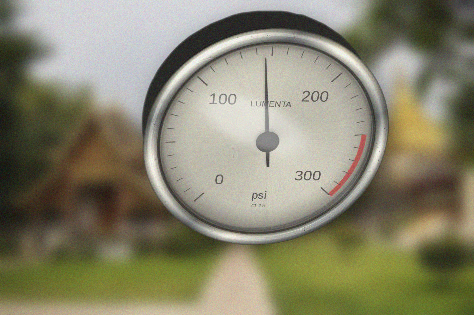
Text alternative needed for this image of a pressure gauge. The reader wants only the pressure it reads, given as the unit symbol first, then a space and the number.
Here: psi 145
